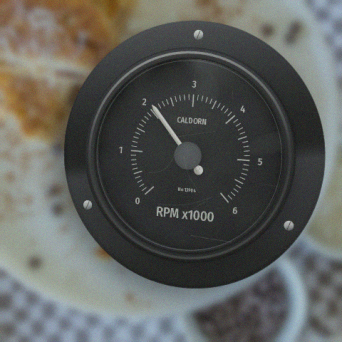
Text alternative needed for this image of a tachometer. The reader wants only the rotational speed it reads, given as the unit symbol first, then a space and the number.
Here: rpm 2100
